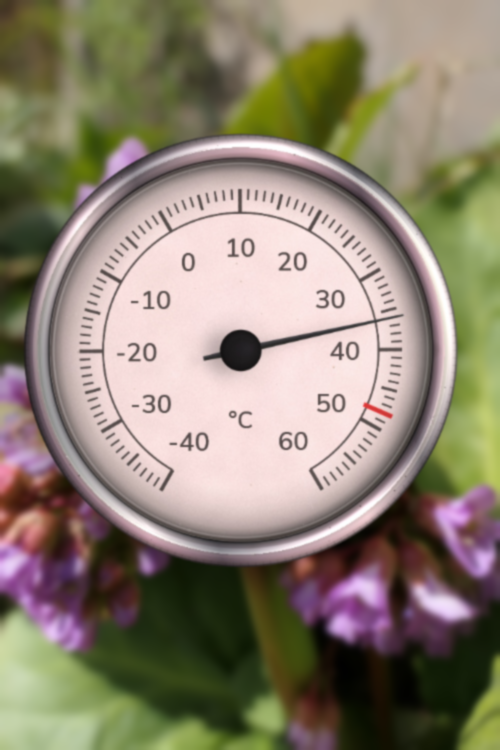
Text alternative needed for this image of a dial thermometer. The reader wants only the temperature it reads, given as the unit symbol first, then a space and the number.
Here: °C 36
